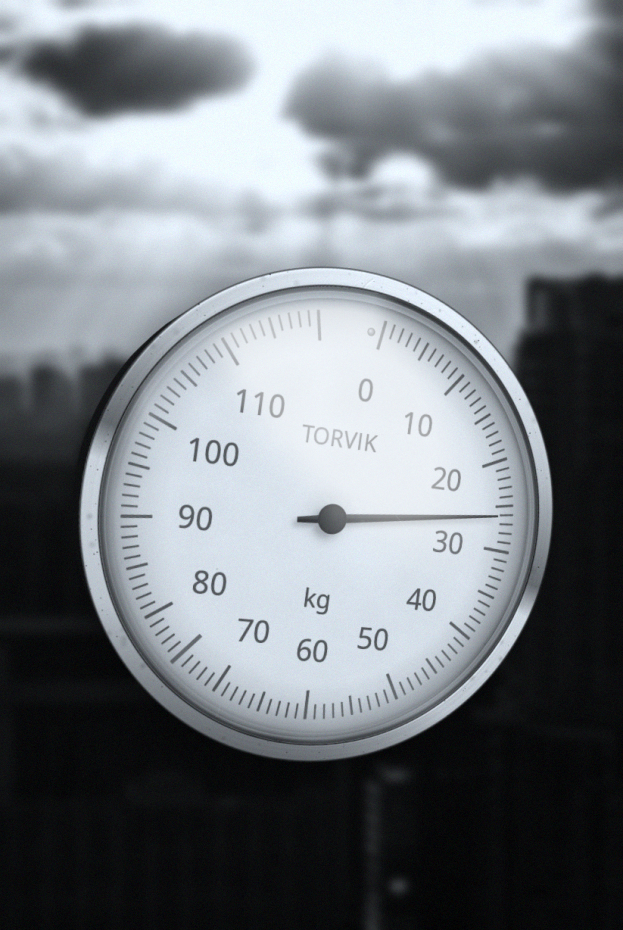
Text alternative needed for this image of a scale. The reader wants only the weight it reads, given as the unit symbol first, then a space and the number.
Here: kg 26
